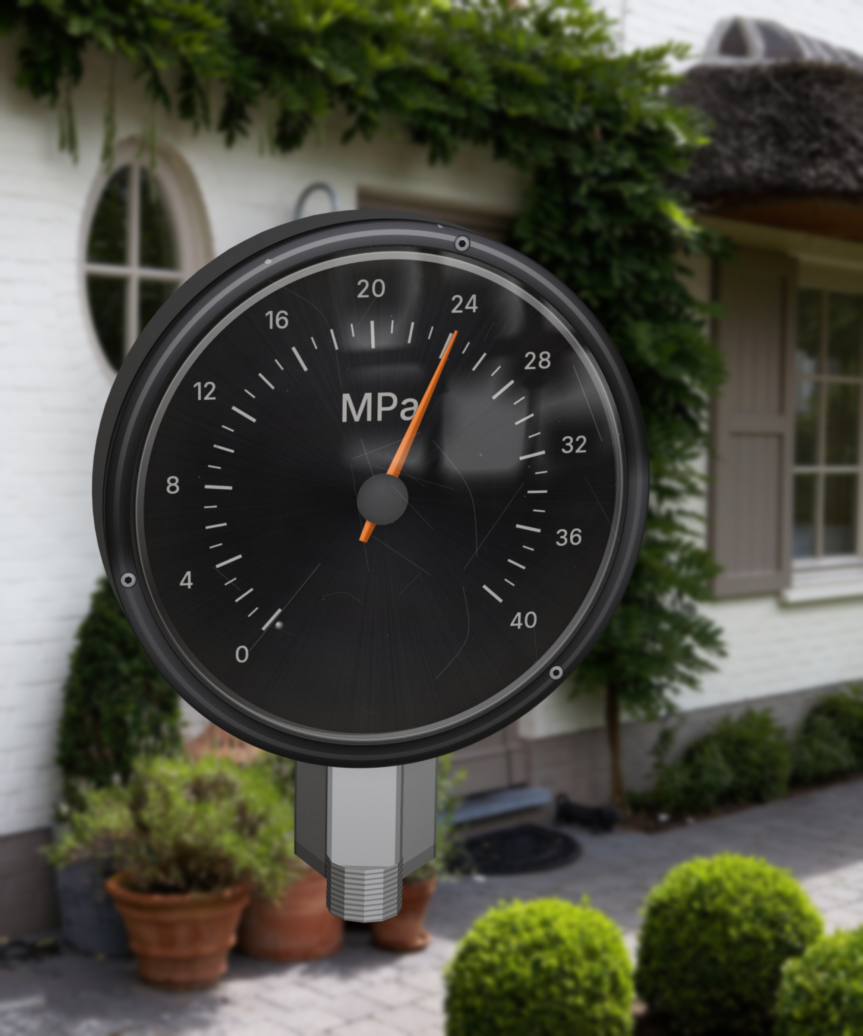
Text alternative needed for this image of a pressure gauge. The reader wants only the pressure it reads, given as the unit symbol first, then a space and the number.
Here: MPa 24
